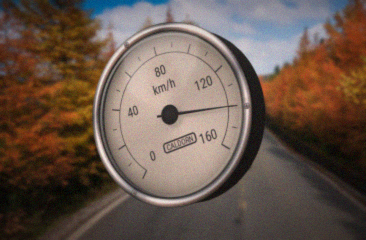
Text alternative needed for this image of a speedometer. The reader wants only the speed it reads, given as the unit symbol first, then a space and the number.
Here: km/h 140
